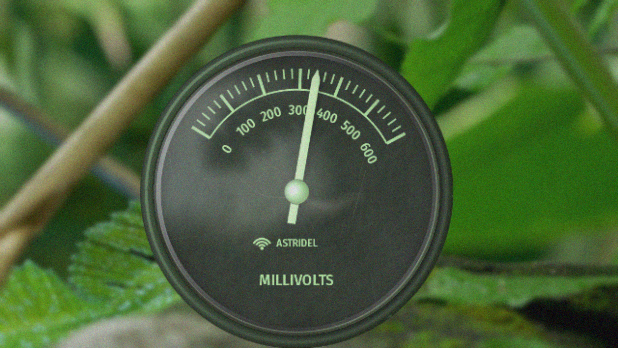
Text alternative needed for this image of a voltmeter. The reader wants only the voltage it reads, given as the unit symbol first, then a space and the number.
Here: mV 340
